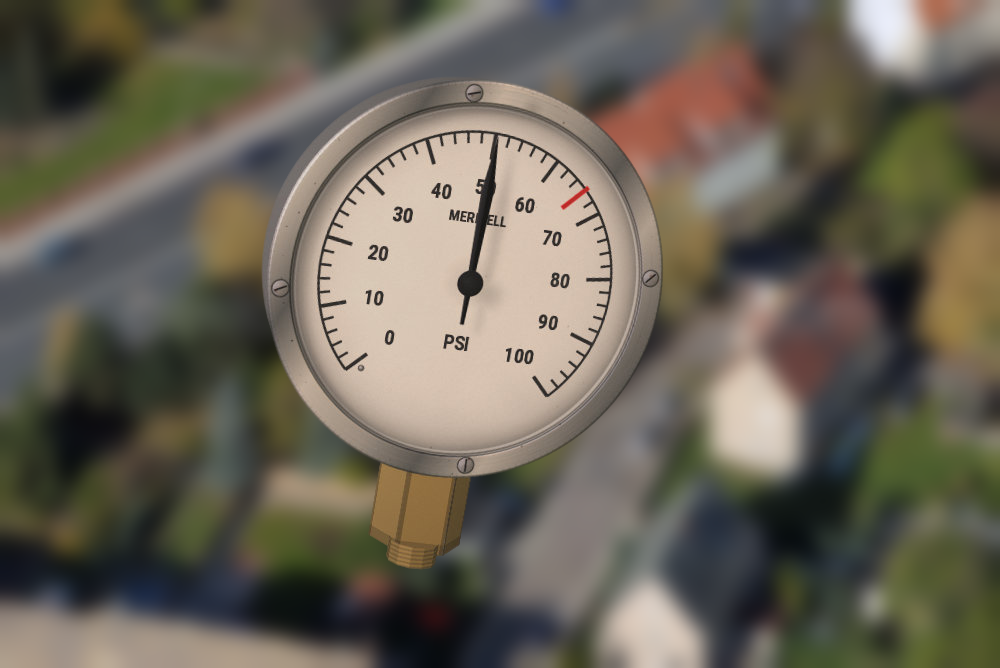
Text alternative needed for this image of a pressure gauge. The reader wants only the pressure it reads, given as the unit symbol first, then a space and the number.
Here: psi 50
